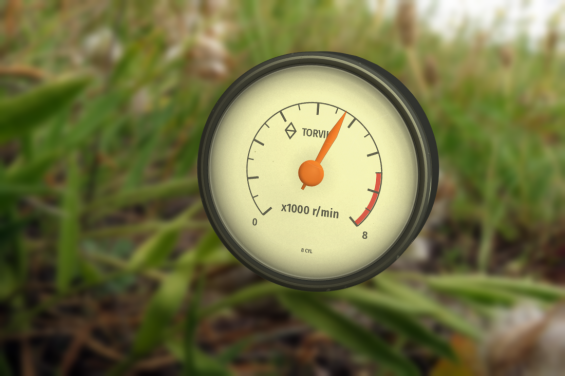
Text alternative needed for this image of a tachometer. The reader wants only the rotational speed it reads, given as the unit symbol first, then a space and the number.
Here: rpm 4750
